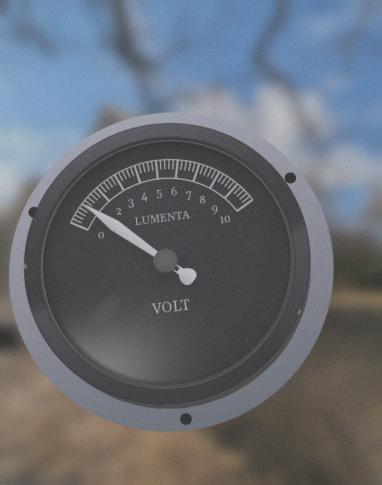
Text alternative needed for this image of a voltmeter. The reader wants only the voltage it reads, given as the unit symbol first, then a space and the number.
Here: V 1
